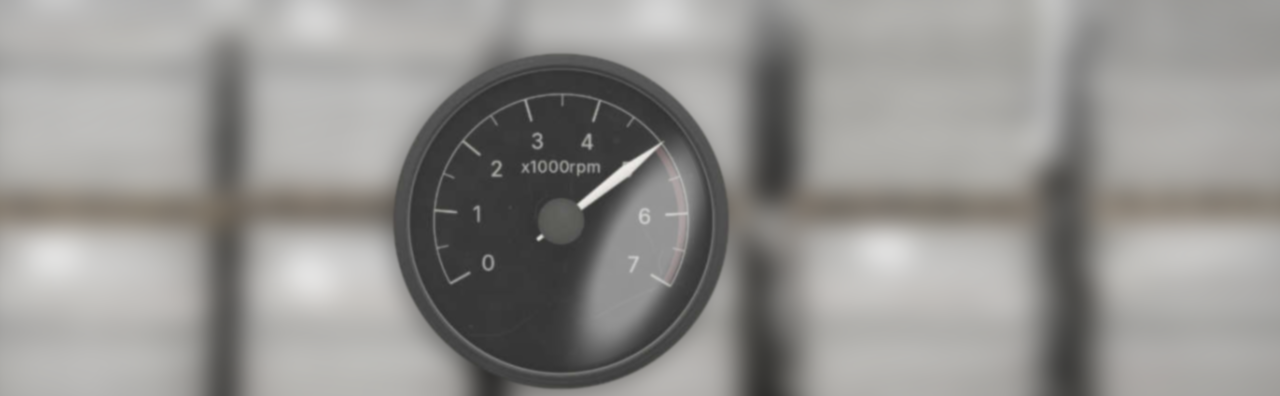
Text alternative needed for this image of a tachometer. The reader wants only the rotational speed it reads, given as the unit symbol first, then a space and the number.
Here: rpm 5000
